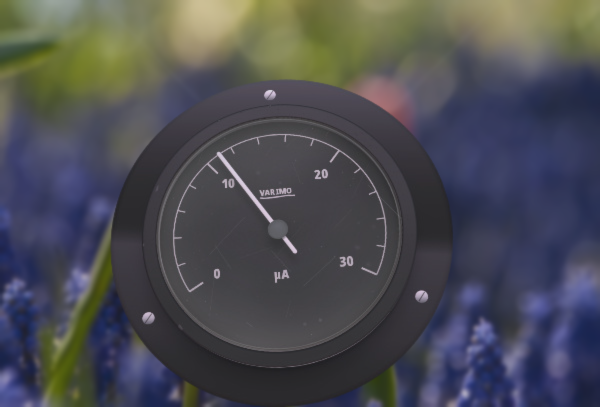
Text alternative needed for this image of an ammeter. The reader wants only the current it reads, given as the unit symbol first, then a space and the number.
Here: µA 11
